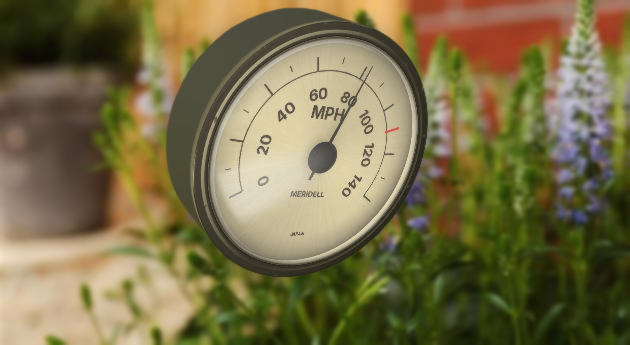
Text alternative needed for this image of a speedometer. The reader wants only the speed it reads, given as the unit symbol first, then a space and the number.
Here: mph 80
